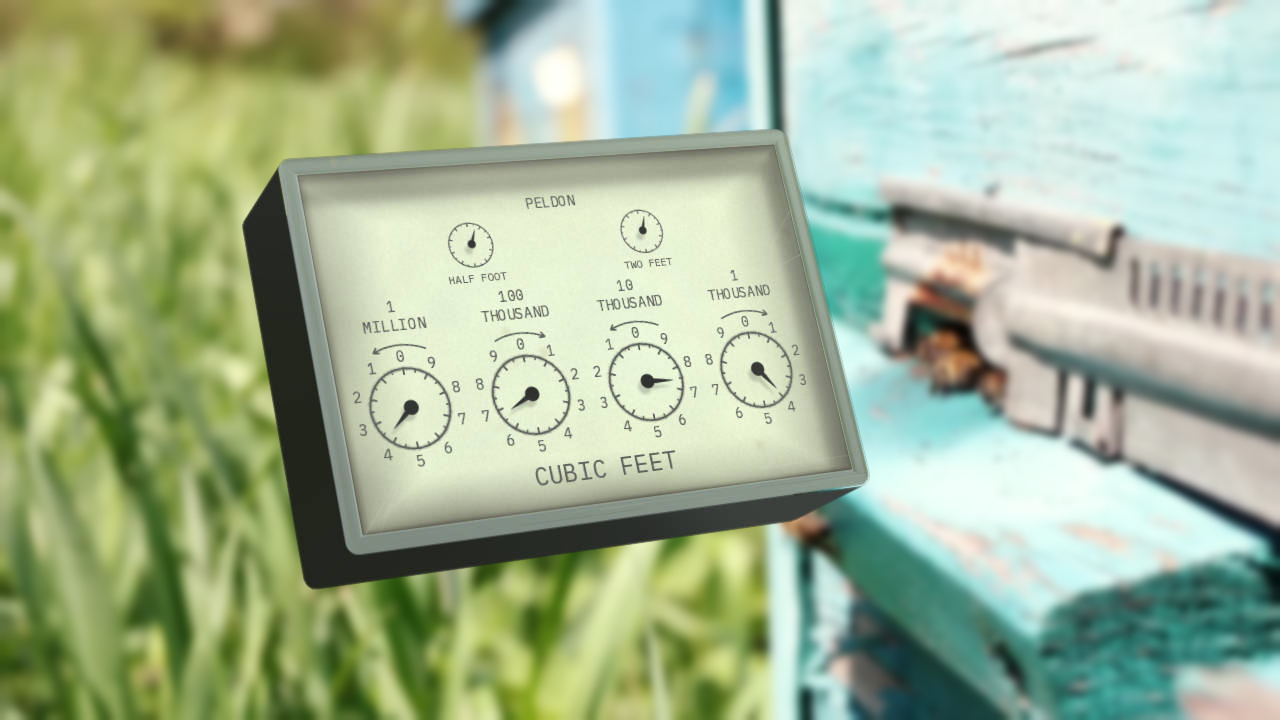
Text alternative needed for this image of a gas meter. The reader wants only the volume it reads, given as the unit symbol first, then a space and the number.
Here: ft³ 367400
